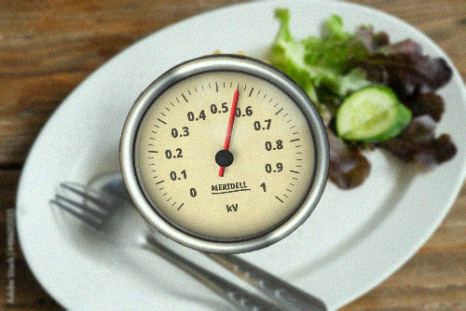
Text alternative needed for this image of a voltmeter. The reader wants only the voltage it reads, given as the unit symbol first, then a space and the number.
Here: kV 0.56
